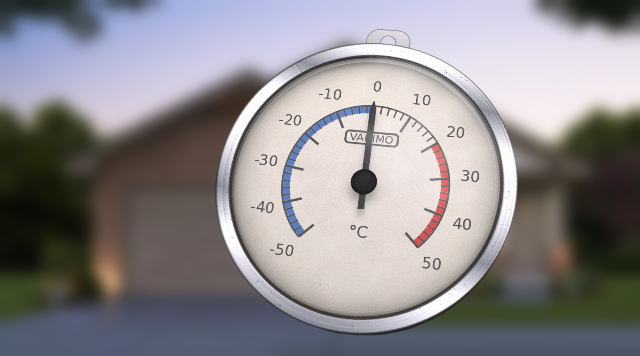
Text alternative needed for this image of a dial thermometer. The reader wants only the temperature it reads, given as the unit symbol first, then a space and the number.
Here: °C 0
